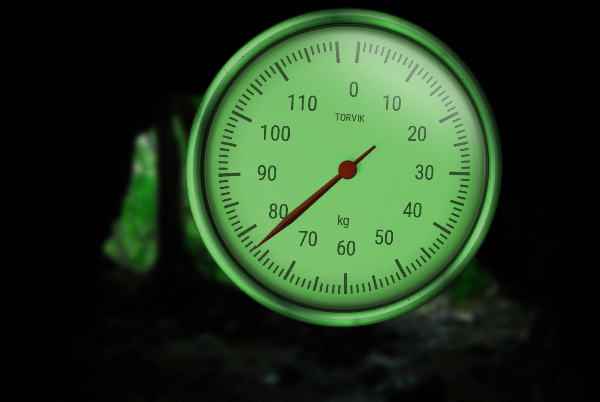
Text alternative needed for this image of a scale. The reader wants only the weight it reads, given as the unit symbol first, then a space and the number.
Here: kg 77
